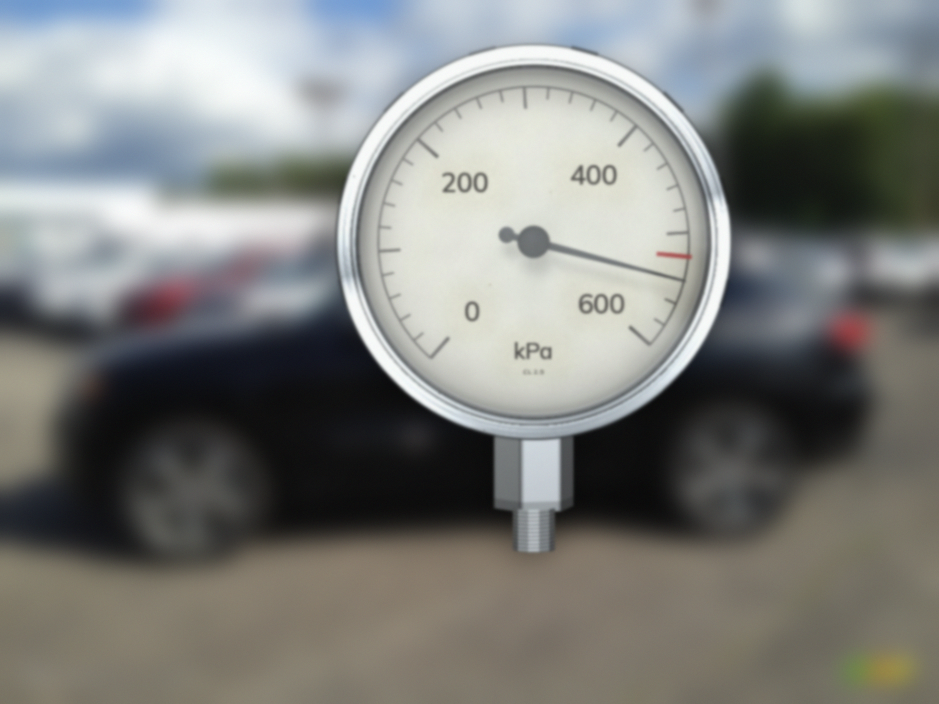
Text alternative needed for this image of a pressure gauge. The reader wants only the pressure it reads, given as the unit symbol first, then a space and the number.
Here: kPa 540
